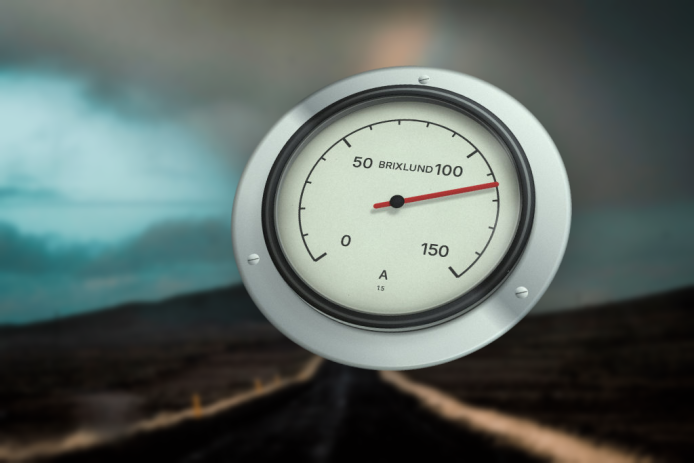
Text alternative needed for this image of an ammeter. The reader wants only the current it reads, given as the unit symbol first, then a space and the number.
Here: A 115
